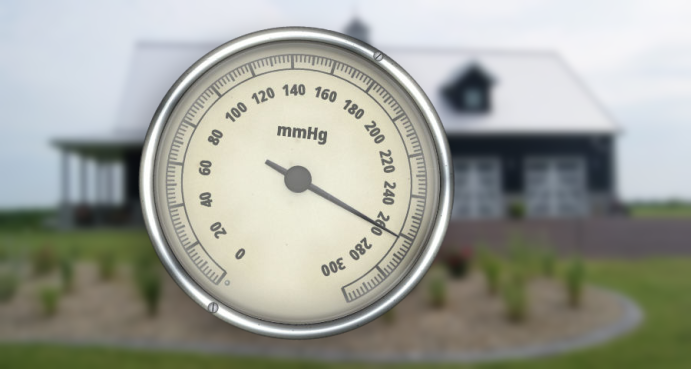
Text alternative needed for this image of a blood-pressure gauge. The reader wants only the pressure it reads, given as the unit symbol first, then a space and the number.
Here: mmHg 262
